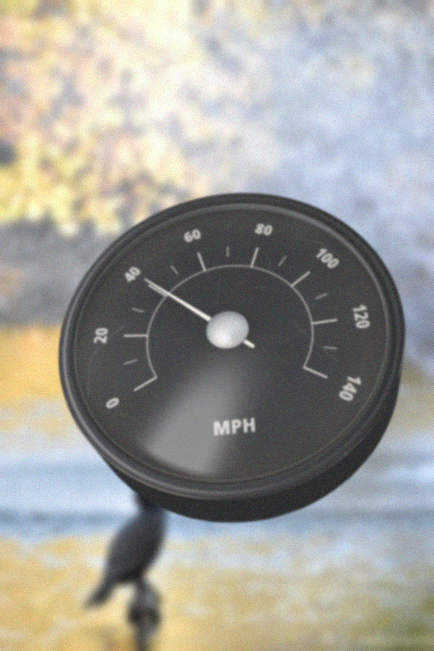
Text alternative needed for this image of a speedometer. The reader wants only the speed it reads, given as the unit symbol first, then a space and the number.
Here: mph 40
